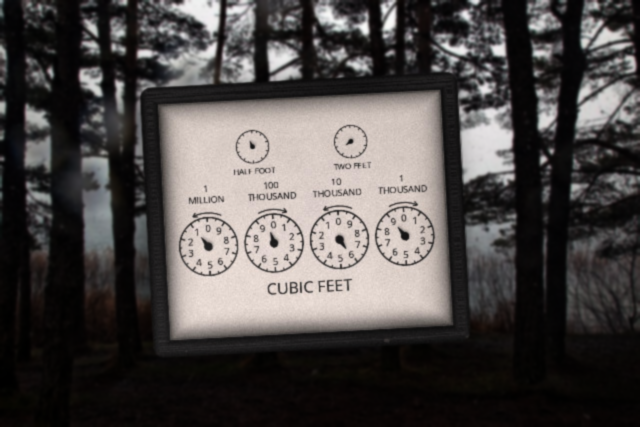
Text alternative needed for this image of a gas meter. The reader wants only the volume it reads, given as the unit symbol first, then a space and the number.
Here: ft³ 95900
